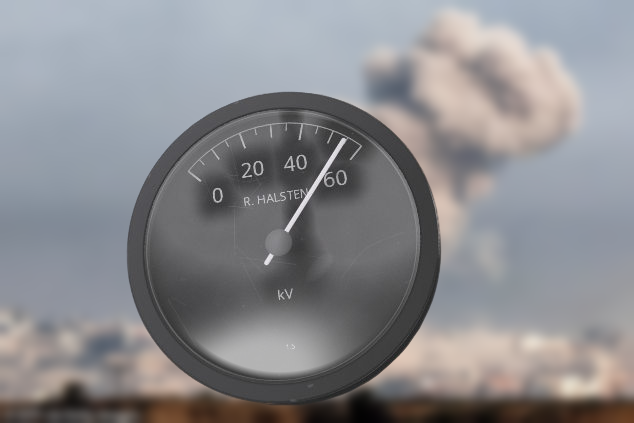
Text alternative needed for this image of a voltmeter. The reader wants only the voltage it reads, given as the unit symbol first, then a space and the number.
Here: kV 55
